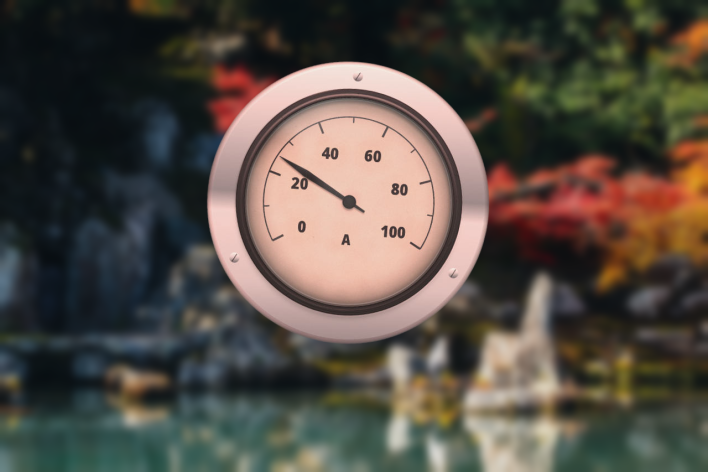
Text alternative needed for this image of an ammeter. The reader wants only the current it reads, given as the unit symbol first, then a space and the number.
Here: A 25
